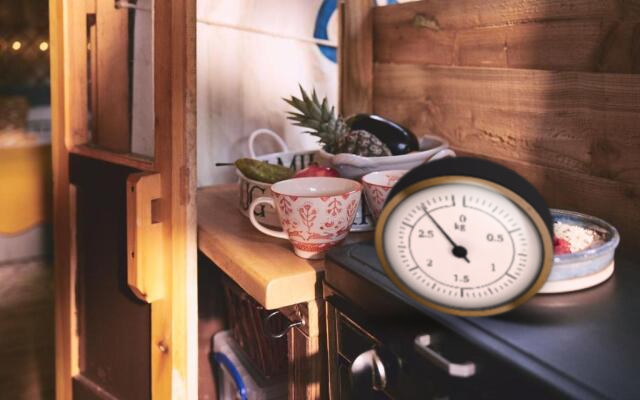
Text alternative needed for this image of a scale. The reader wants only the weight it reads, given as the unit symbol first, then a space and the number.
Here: kg 2.75
